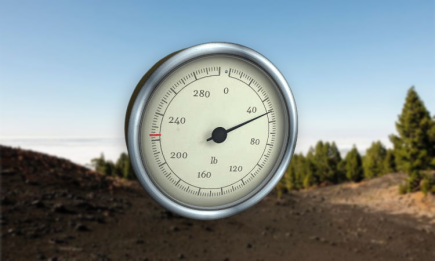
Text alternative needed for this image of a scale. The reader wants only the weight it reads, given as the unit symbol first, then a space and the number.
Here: lb 50
